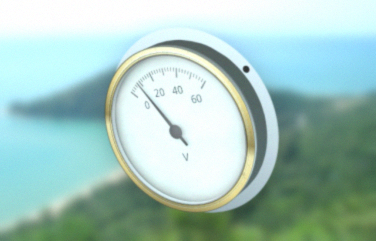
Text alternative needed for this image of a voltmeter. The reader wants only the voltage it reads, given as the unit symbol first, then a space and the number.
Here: V 10
